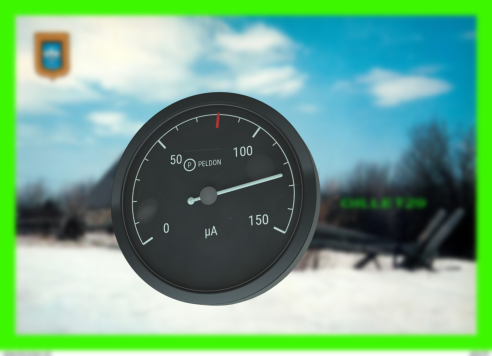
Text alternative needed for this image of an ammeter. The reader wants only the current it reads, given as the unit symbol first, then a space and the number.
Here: µA 125
